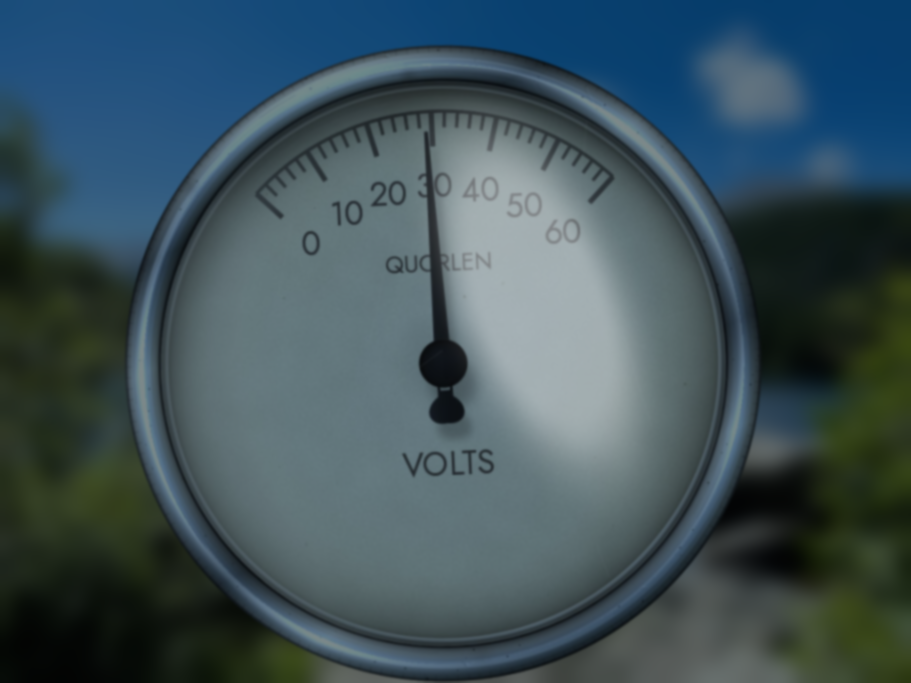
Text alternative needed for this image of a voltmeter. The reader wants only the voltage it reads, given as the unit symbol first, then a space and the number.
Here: V 29
